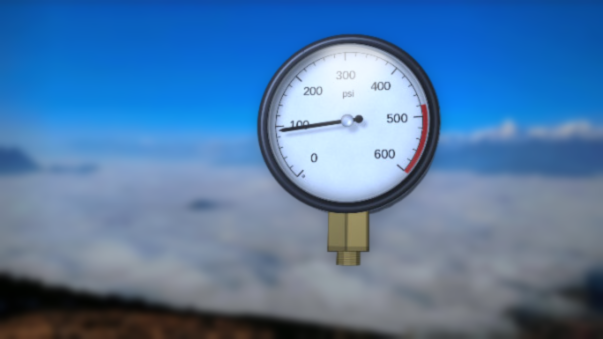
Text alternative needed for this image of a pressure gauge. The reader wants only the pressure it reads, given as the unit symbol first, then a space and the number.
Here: psi 90
